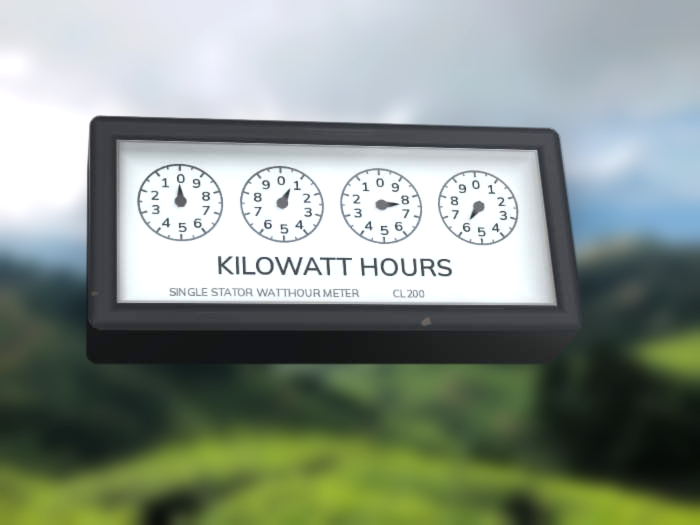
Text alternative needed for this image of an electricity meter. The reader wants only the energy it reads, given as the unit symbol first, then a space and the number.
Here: kWh 76
